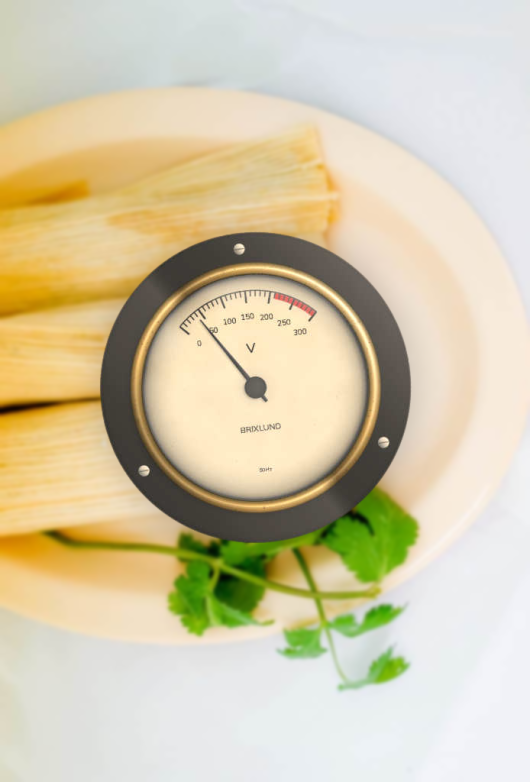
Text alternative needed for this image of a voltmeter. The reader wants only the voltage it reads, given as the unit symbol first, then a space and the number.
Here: V 40
